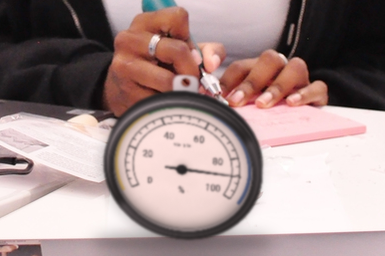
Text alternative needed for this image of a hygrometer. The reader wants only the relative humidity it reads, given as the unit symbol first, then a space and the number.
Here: % 88
